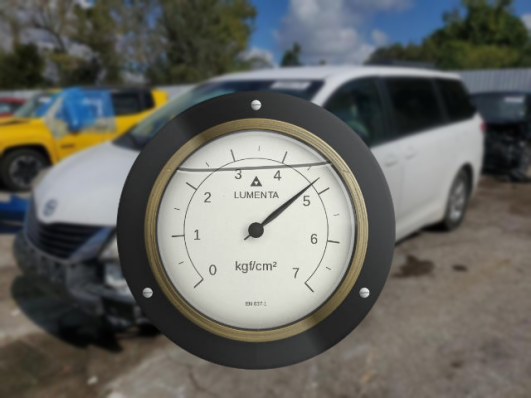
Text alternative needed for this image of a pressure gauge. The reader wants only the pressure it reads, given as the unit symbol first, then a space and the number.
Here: kg/cm² 4.75
